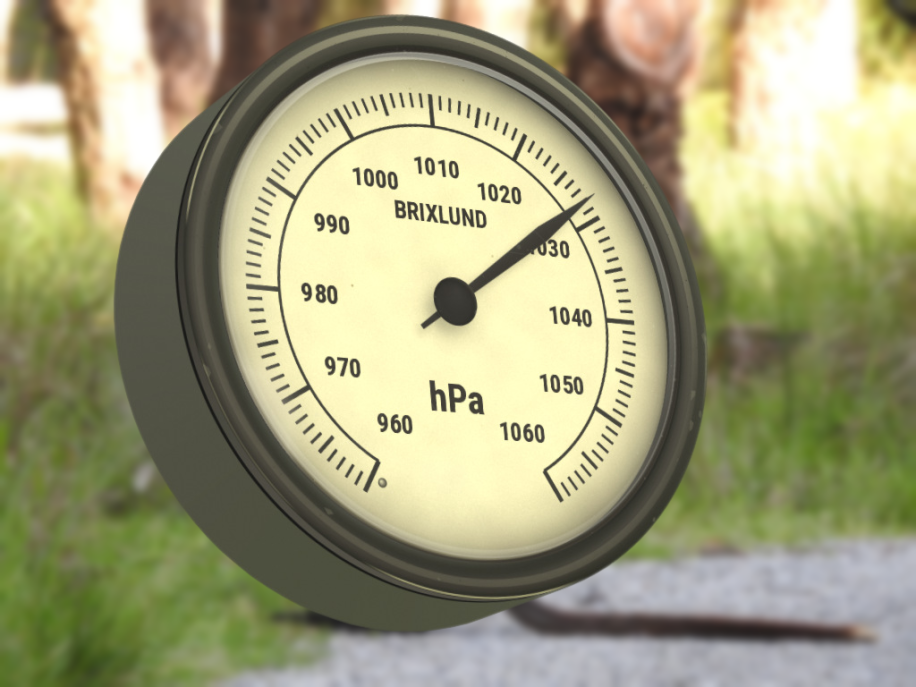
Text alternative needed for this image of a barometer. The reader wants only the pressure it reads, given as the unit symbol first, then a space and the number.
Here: hPa 1028
